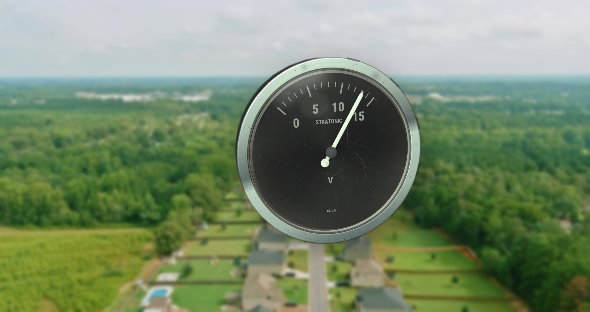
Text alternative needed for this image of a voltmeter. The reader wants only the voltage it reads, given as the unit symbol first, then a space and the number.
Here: V 13
